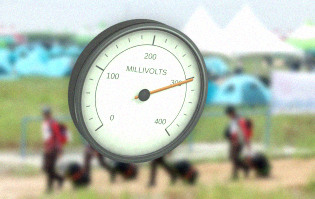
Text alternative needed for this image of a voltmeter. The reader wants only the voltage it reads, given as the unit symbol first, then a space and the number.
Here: mV 300
